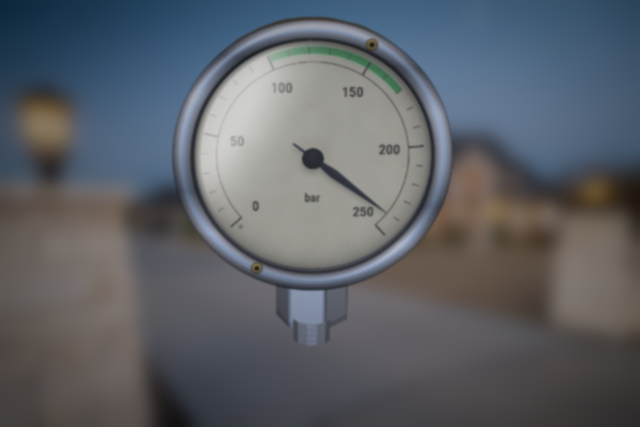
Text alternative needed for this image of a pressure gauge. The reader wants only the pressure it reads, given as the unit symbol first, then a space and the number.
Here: bar 240
